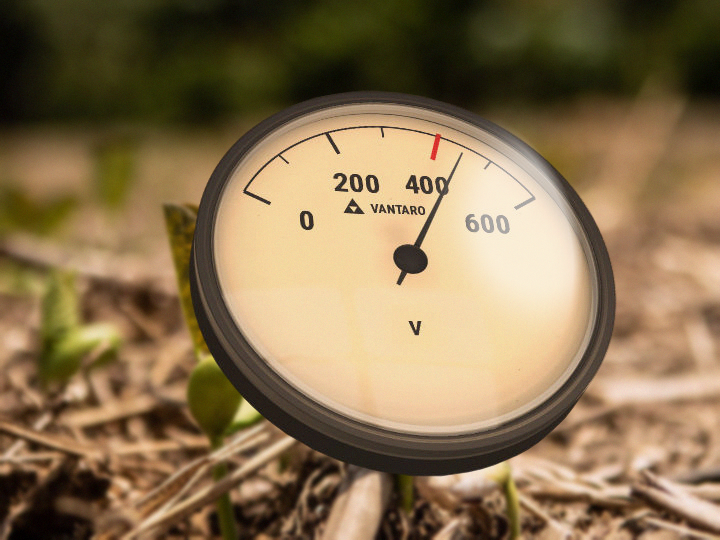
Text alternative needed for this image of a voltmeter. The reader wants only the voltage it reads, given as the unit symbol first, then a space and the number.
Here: V 450
